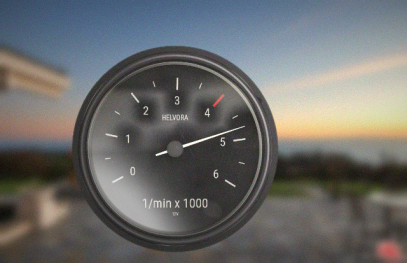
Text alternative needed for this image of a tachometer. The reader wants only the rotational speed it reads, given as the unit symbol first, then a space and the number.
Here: rpm 4750
